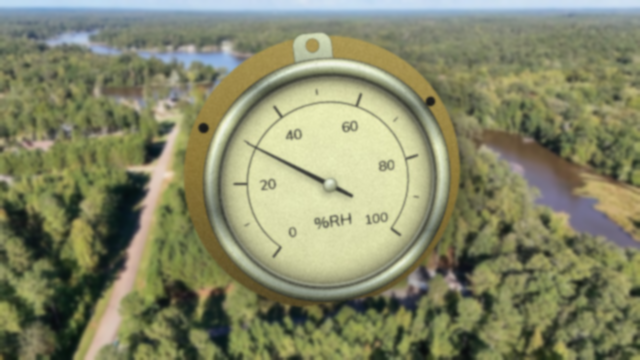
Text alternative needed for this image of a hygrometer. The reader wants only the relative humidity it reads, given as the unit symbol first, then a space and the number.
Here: % 30
